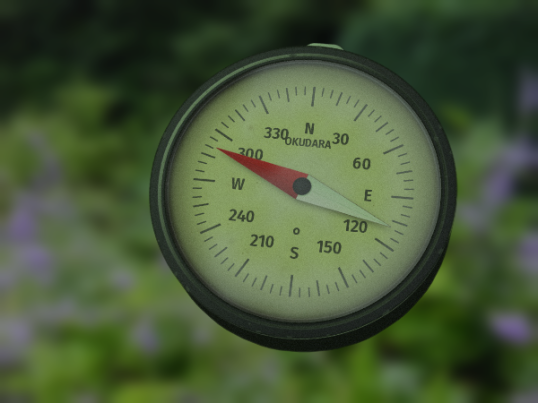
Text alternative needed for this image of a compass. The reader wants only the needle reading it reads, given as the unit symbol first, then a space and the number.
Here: ° 290
